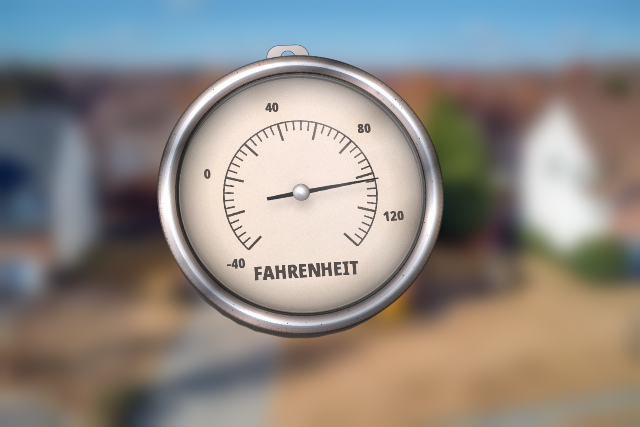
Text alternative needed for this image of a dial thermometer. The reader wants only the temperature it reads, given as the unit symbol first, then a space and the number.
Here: °F 104
